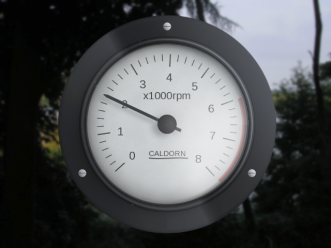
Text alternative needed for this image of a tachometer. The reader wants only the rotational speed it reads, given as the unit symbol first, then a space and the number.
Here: rpm 2000
